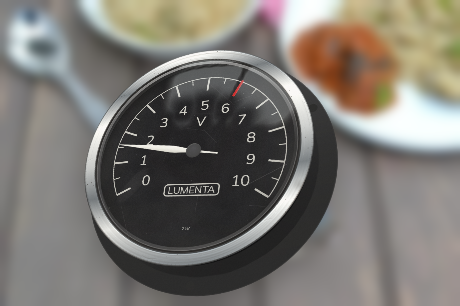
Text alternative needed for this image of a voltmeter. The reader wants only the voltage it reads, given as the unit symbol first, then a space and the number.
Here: V 1.5
